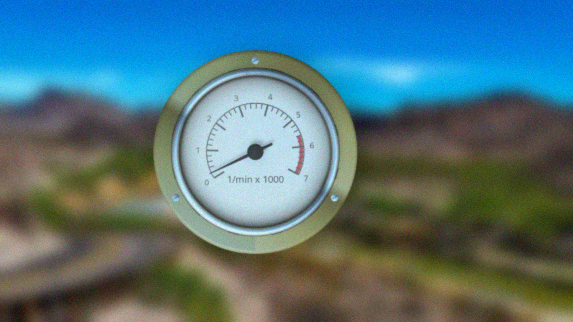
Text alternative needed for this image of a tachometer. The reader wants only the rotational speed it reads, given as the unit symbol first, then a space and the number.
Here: rpm 200
